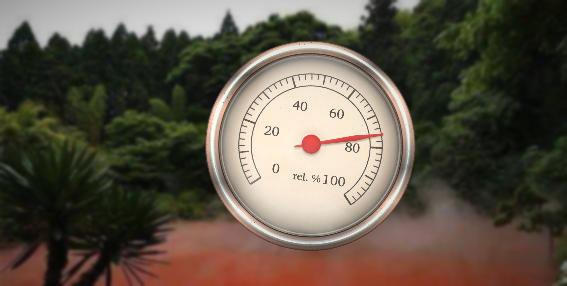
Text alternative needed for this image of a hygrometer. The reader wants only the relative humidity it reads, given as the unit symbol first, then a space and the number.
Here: % 76
